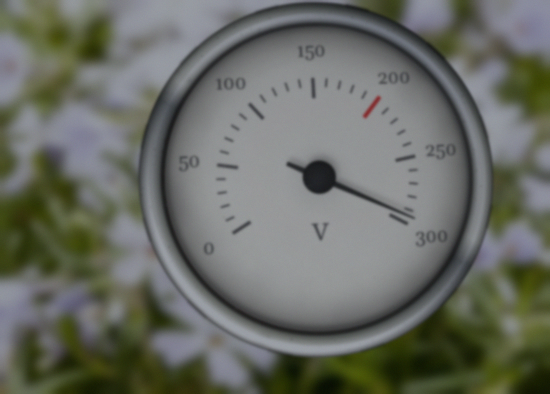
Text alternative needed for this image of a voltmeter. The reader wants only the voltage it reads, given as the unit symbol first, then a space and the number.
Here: V 295
